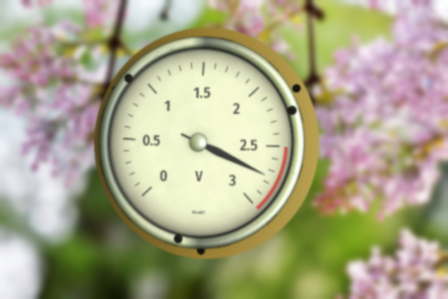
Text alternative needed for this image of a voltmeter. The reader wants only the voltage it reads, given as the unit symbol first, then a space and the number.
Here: V 2.75
